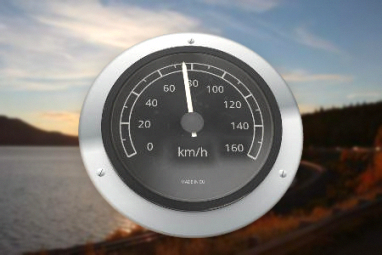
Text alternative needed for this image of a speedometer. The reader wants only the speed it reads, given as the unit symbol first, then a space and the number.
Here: km/h 75
